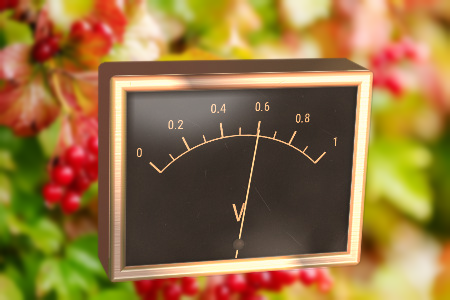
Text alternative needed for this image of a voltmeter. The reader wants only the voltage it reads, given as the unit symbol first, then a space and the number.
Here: V 0.6
